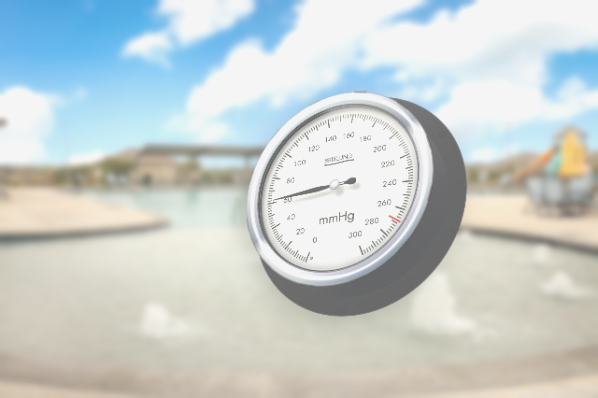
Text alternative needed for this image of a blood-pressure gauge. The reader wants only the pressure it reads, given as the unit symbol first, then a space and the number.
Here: mmHg 60
